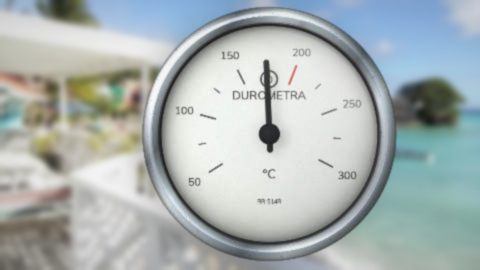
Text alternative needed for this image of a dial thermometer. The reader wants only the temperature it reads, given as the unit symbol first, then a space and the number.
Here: °C 175
